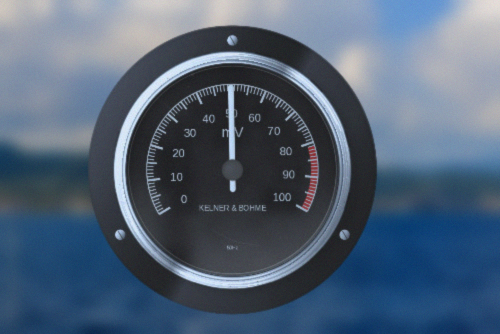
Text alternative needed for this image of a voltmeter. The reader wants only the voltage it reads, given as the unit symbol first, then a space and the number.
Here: mV 50
